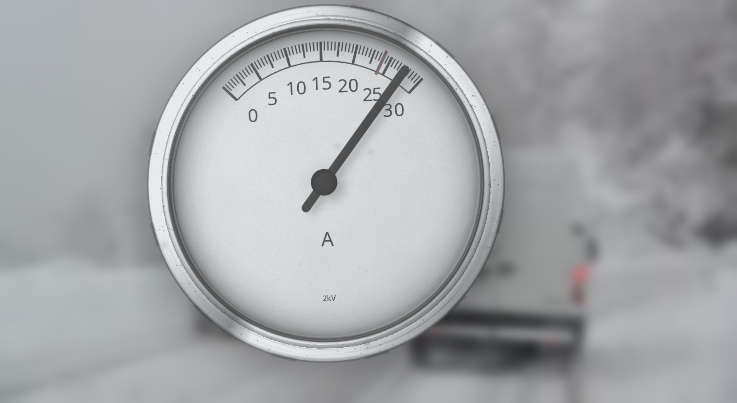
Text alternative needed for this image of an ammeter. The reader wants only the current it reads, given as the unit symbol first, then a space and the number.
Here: A 27.5
